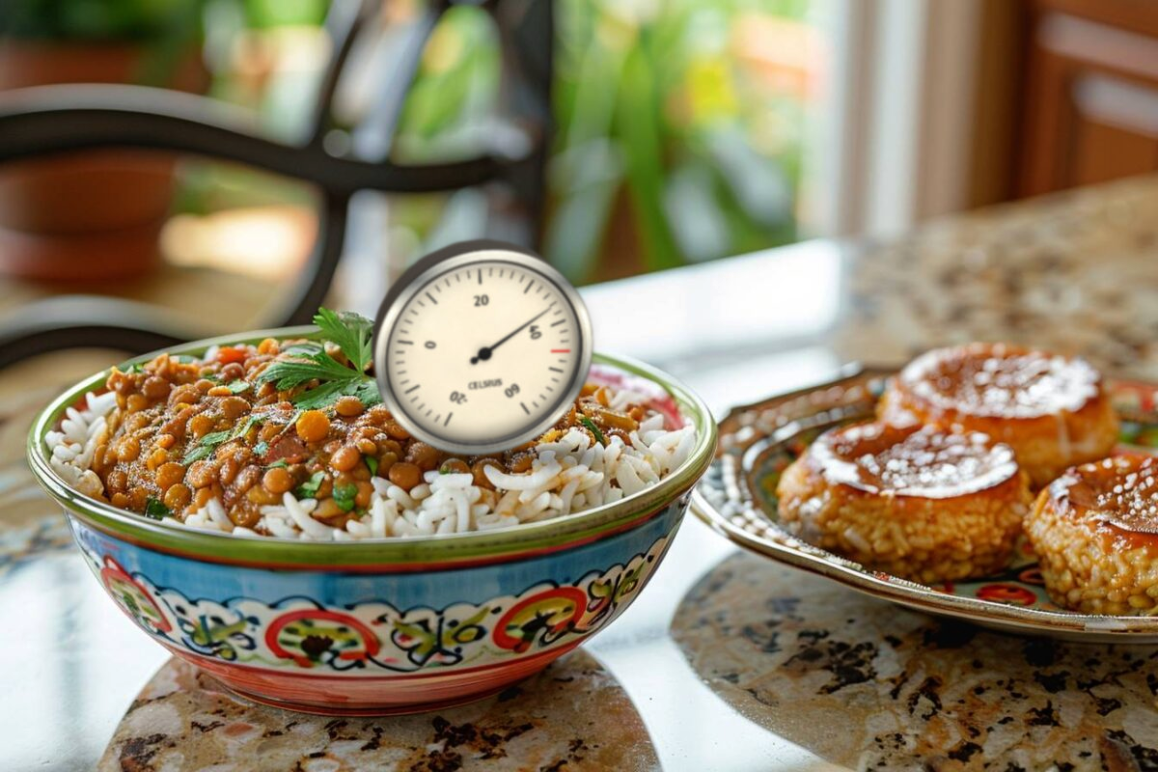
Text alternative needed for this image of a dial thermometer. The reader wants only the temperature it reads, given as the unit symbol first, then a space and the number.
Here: °C 36
